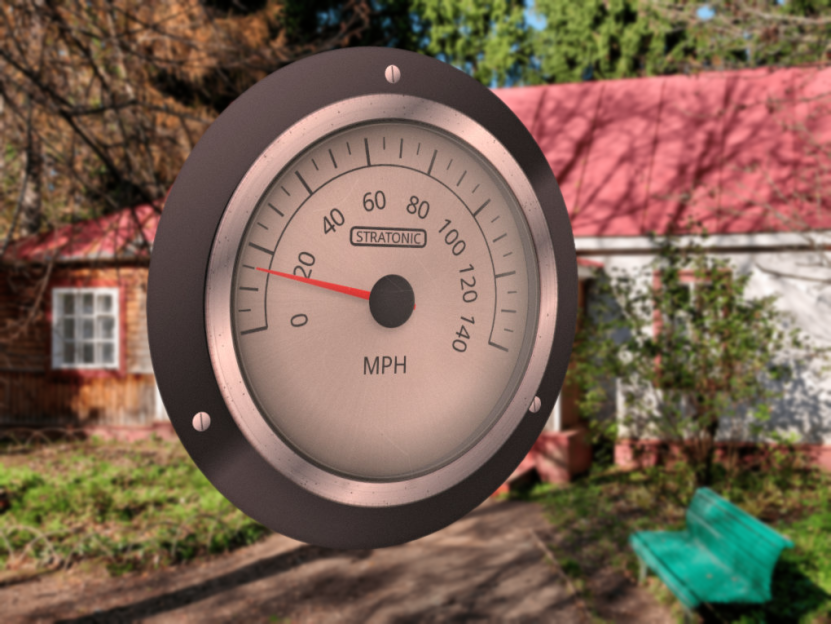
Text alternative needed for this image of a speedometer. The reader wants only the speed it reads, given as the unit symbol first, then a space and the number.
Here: mph 15
